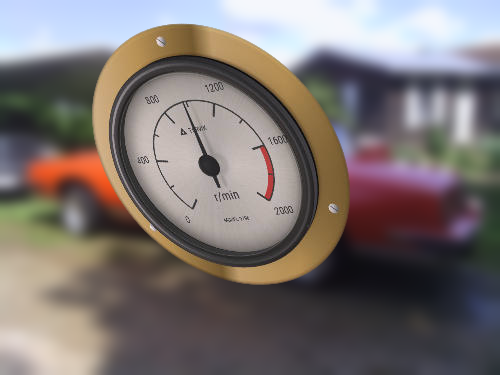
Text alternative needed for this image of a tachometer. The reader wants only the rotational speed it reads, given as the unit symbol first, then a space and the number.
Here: rpm 1000
